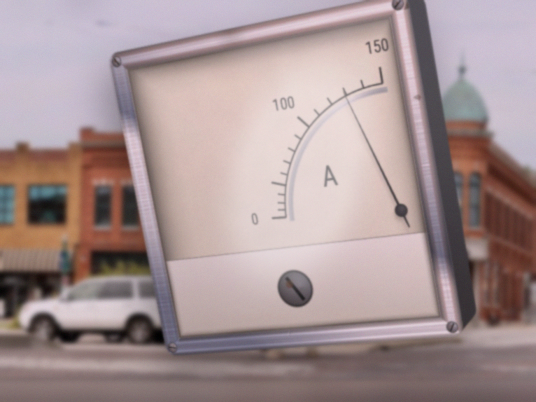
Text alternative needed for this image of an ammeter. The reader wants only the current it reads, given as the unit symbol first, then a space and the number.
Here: A 130
